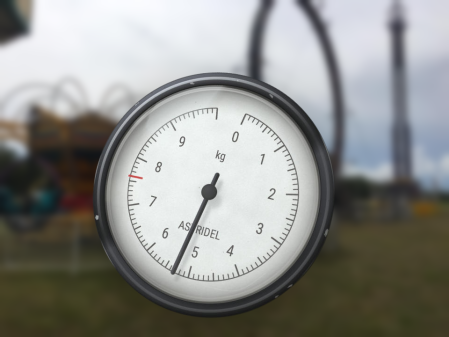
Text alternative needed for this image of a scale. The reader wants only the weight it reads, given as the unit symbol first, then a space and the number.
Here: kg 5.3
